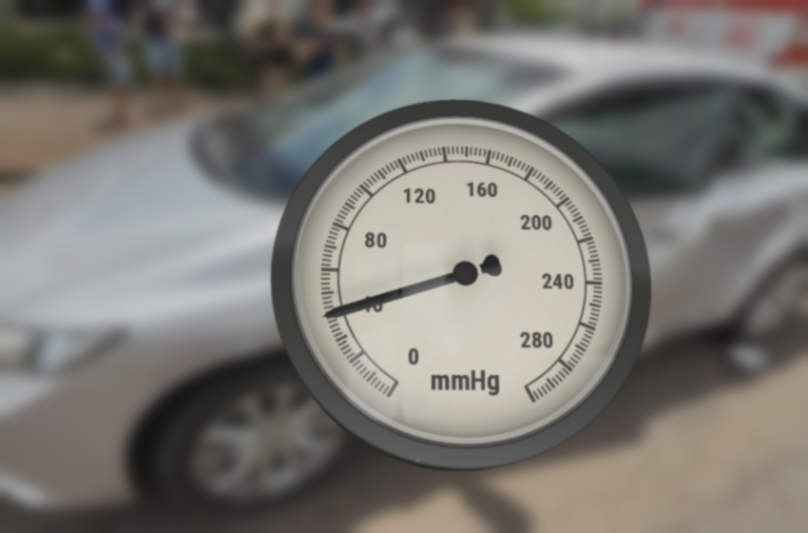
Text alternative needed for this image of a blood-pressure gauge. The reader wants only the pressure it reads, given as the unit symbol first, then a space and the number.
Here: mmHg 40
